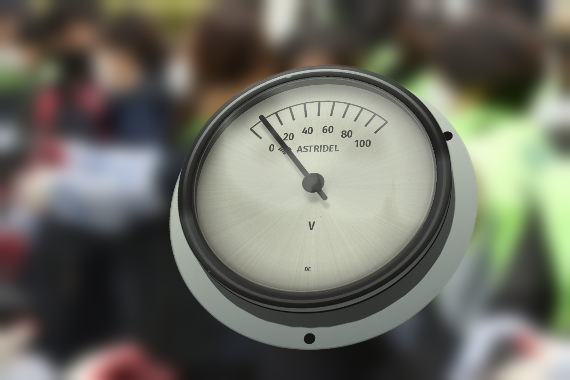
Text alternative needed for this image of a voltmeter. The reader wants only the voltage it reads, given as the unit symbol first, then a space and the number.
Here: V 10
